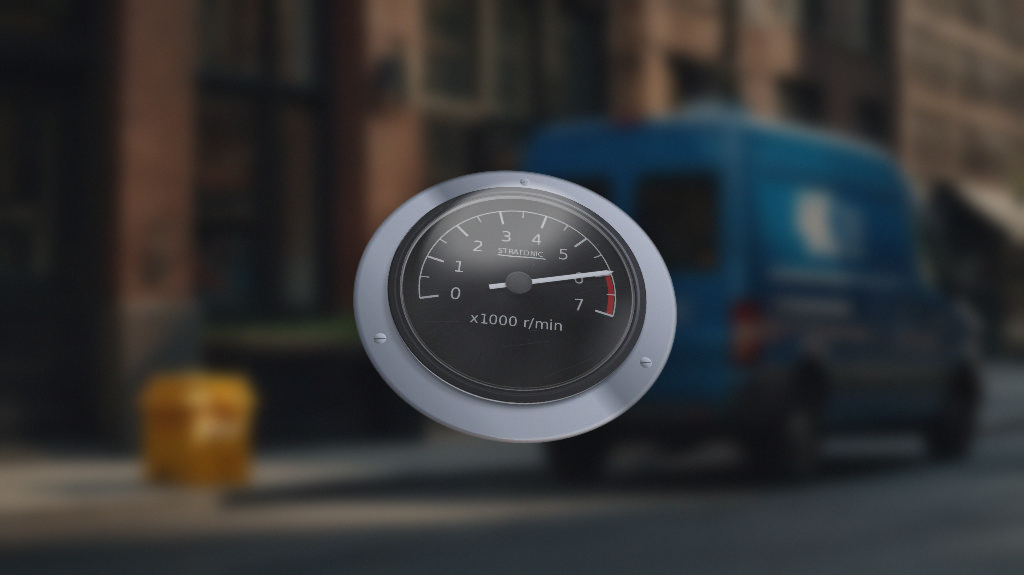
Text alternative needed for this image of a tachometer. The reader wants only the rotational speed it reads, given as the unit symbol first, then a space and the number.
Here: rpm 6000
